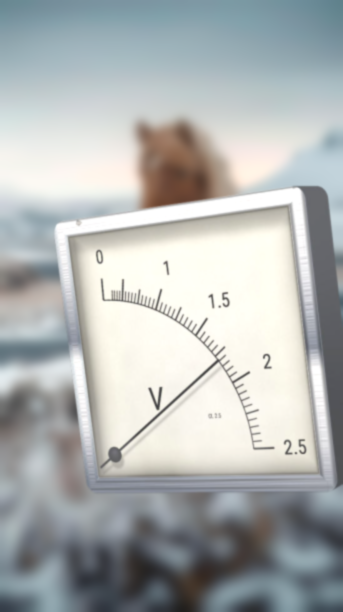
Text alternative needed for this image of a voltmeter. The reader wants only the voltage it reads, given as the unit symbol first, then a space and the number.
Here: V 1.8
